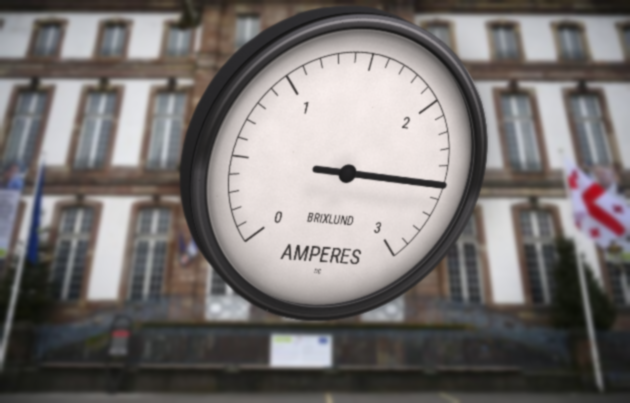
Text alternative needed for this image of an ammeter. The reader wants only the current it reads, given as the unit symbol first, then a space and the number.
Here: A 2.5
